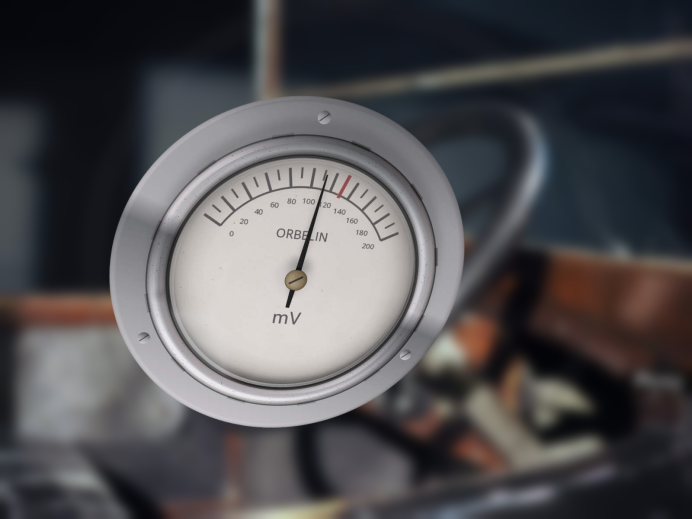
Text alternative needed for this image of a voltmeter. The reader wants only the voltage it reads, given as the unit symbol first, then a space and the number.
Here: mV 110
